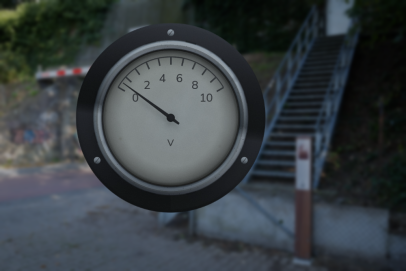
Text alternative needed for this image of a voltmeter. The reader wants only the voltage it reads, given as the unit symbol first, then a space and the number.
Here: V 0.5
